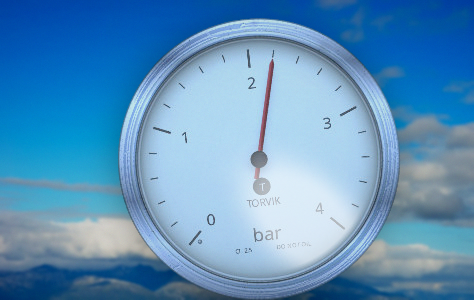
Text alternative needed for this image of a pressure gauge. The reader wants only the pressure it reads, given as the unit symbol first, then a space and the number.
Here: bar 2.2
